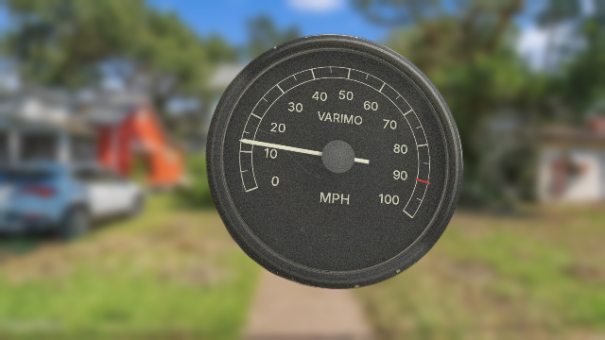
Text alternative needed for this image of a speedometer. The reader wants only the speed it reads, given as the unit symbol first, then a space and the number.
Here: mph 12.5
